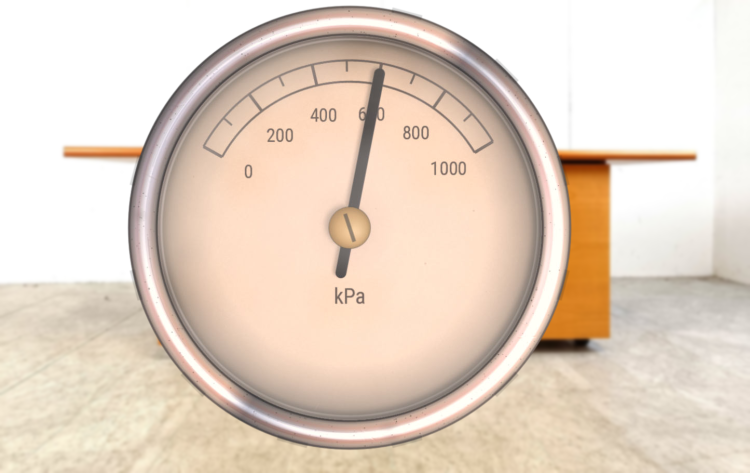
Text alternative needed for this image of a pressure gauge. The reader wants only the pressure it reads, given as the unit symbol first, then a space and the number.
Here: kPa 600
